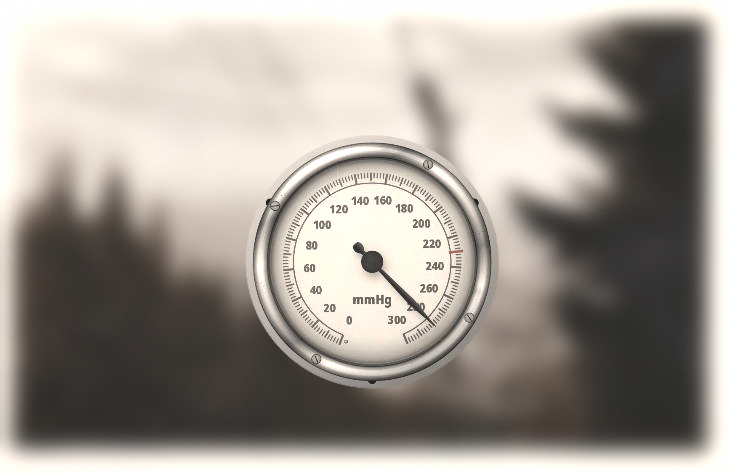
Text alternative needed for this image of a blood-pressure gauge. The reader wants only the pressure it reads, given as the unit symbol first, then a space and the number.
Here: mmHg 280
